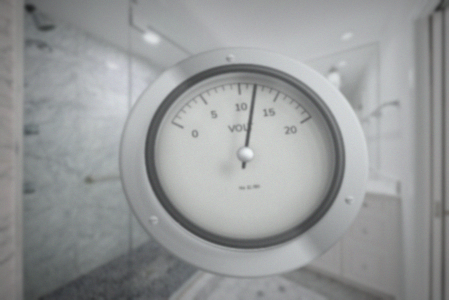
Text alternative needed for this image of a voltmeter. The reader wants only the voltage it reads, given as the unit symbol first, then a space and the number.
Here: V 12
